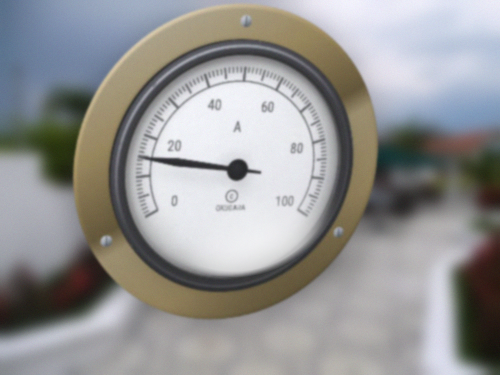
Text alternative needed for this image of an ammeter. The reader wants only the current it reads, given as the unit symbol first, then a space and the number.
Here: A 15
